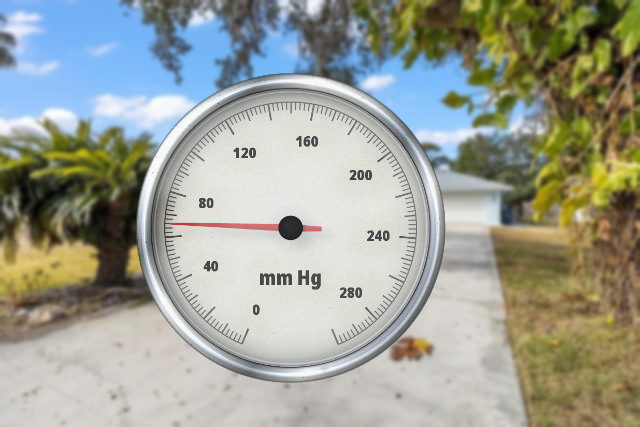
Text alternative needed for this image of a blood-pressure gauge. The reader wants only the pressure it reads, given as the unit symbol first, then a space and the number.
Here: mmHg 66
